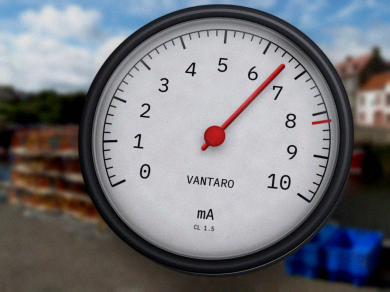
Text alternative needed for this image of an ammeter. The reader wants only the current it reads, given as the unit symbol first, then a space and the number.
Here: mA 6.6
